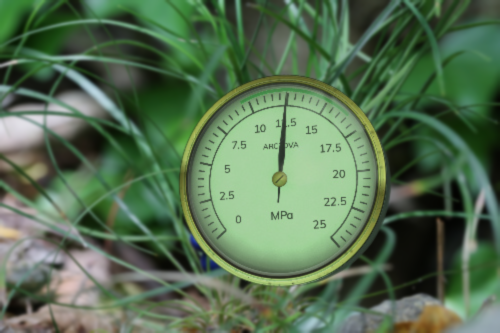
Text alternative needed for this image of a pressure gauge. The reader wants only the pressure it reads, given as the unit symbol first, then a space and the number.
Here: MPa 12.5
